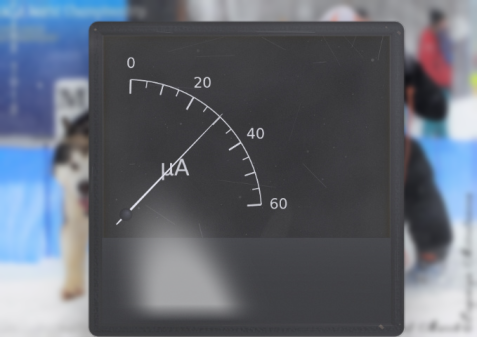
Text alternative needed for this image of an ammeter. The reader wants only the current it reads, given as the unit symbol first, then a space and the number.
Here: µA 30
